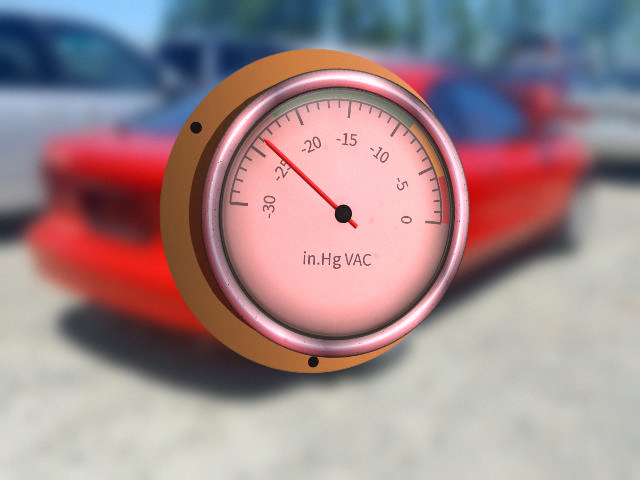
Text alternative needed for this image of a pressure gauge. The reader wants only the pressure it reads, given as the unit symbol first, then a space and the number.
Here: inHg -24
